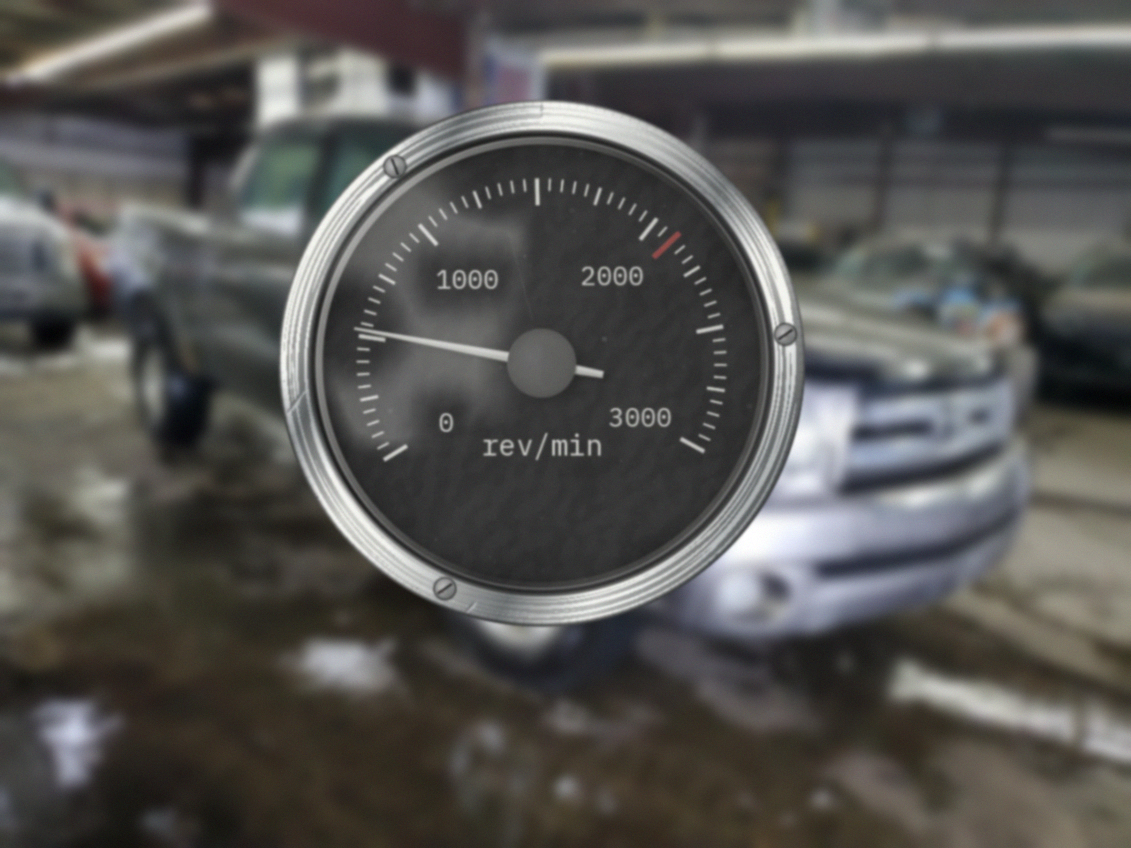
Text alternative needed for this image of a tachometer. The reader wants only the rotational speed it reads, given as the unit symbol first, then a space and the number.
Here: rpm 525
